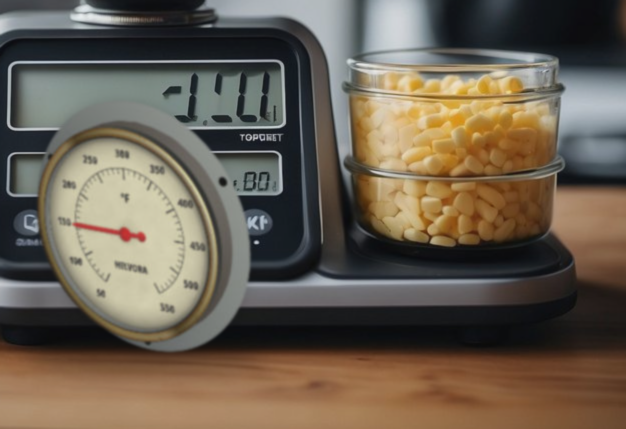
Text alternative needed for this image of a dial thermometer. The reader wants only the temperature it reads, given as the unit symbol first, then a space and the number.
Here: °F 150
